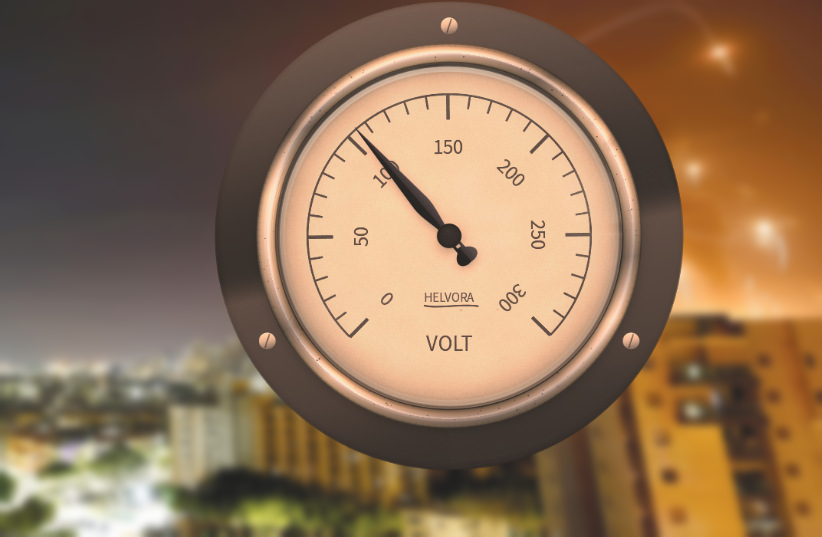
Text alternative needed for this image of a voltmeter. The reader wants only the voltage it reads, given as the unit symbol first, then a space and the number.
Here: V 105
